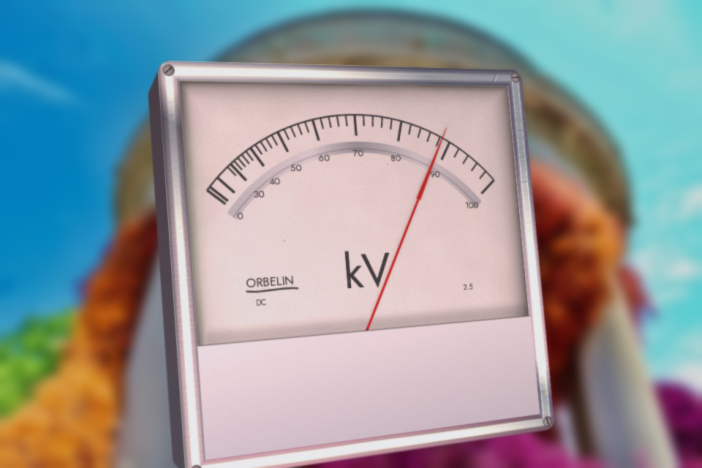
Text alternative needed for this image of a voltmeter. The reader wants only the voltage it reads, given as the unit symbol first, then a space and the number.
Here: kV 88
